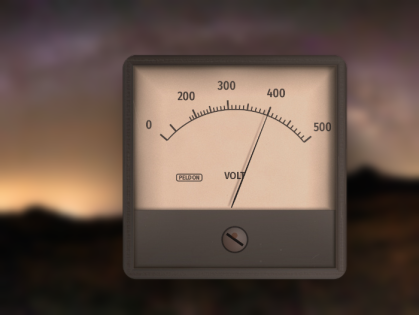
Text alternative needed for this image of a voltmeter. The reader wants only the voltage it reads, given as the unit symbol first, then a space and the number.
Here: V 400
